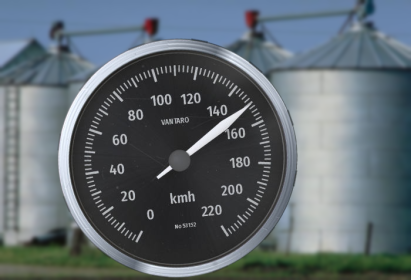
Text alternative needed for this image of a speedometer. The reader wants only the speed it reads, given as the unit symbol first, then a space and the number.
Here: km/h 150
